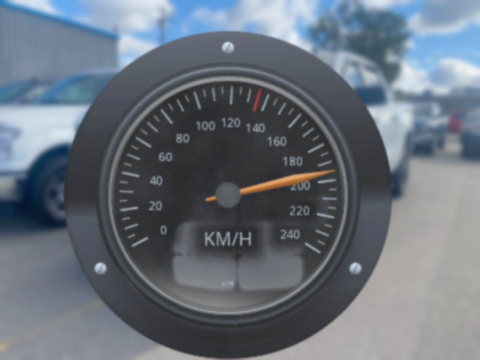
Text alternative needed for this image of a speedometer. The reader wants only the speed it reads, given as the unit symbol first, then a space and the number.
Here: km/h 195
